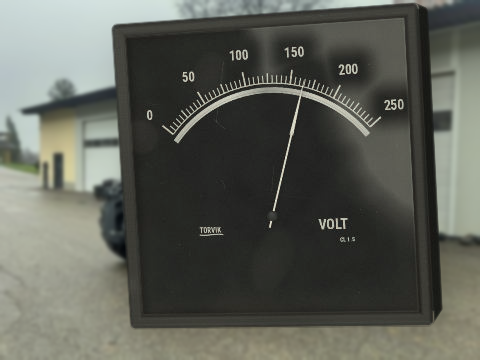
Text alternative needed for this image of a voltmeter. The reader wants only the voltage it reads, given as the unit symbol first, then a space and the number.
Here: V 165
